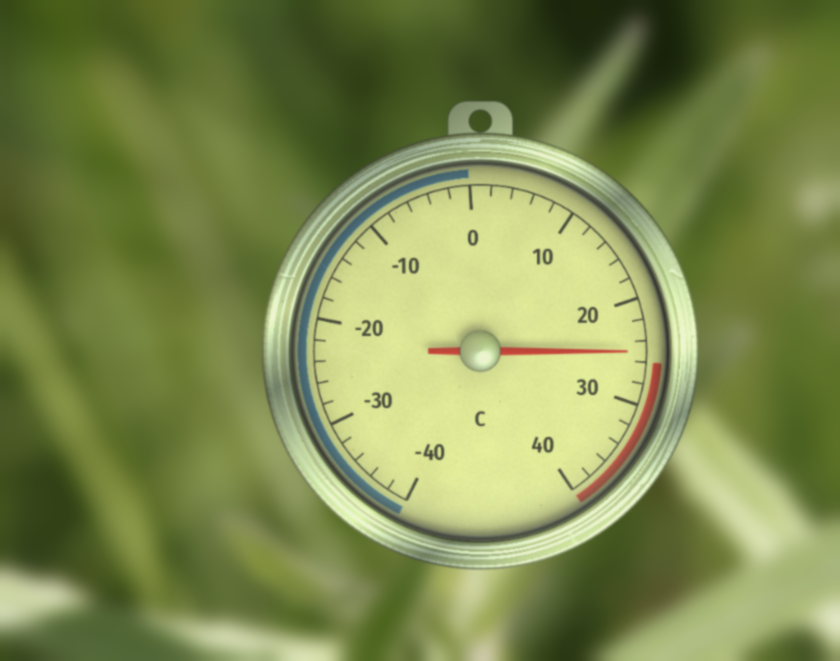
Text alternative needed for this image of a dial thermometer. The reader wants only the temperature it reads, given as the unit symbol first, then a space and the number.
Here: °C 25
